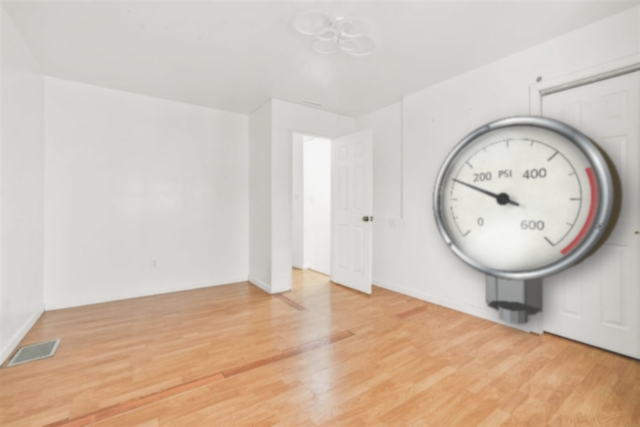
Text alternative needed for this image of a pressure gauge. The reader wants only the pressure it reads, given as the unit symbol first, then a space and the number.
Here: psi 150
